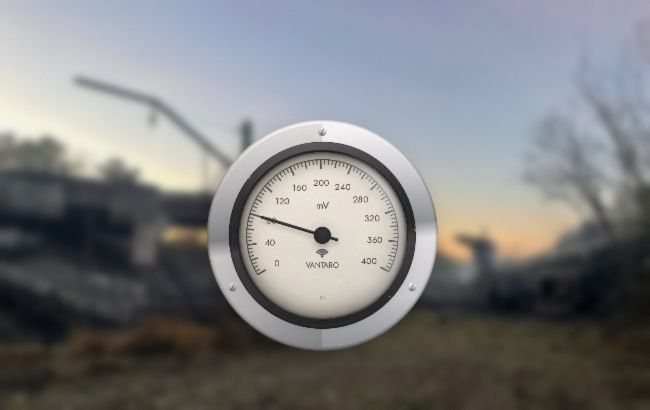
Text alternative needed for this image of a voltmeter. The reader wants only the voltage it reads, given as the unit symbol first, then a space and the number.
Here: mV 80
